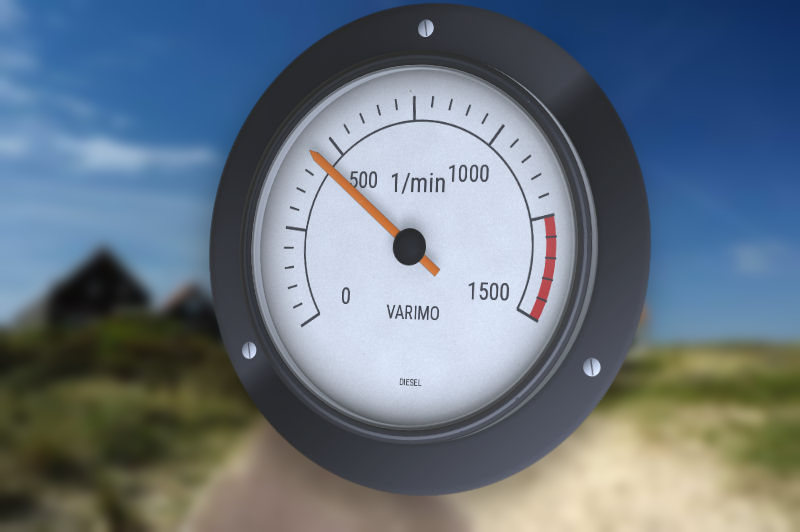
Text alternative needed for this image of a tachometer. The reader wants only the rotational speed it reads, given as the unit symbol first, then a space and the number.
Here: rpm 450
